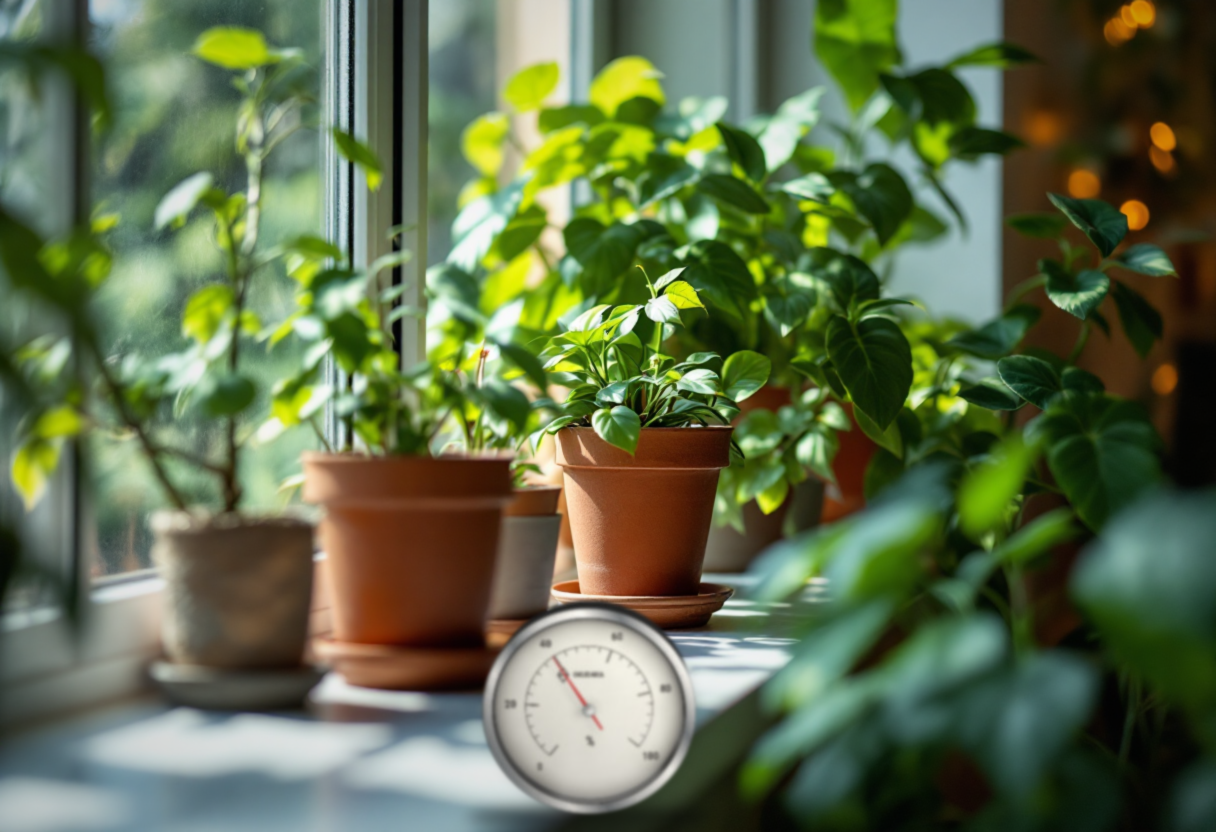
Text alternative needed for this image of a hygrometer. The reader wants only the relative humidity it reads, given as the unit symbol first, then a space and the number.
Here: % 40
